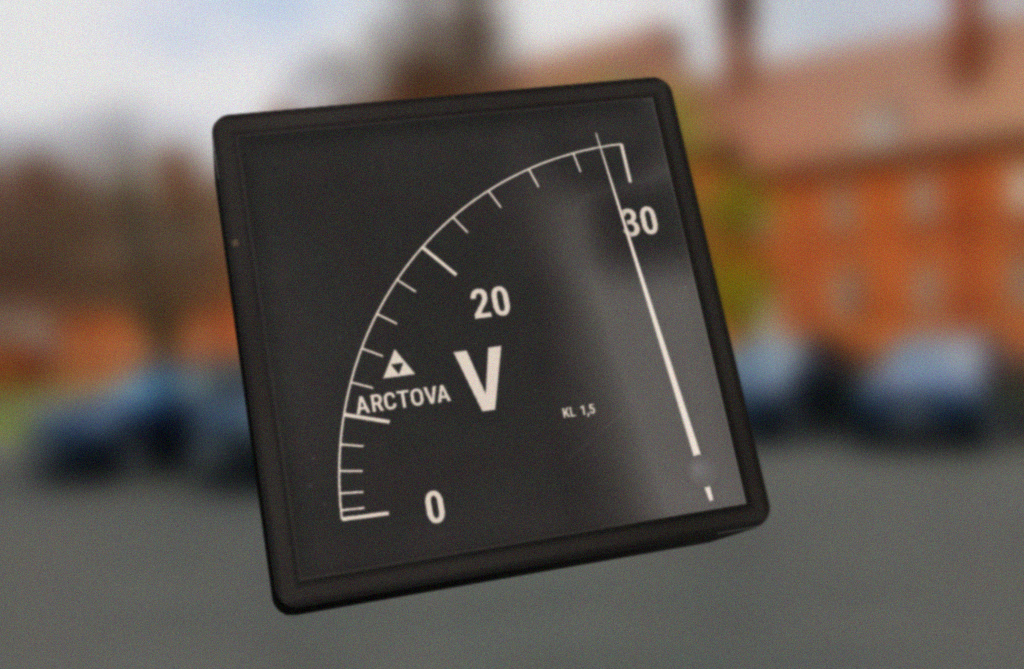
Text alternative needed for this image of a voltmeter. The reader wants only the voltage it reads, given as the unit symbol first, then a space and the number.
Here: V 29
